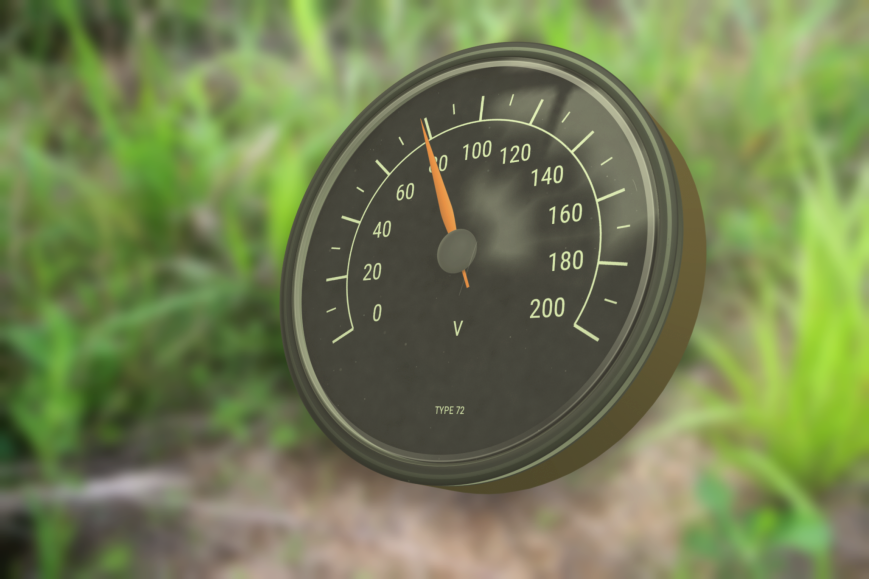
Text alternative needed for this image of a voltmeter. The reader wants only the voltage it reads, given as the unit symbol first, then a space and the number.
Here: V 80
